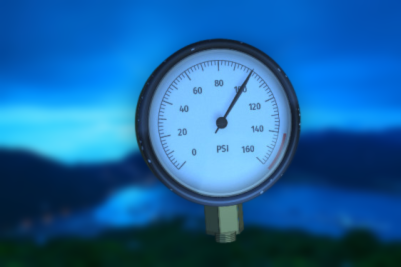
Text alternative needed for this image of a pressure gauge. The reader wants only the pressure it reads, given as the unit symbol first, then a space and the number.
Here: psi 100
